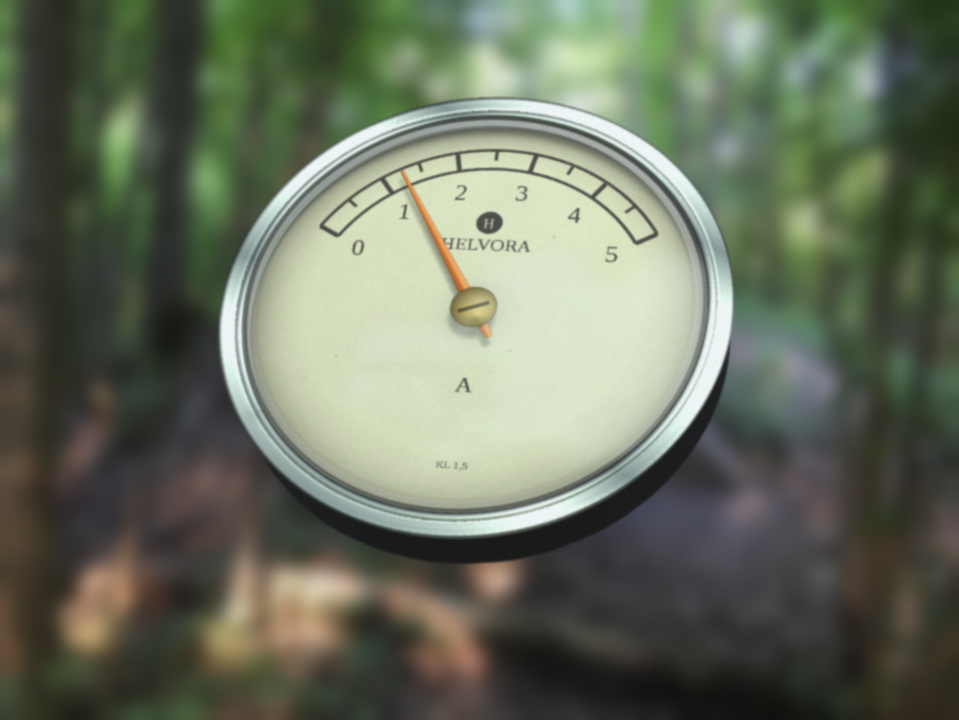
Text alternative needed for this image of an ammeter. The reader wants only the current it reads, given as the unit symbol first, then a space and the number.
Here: A 1.25
